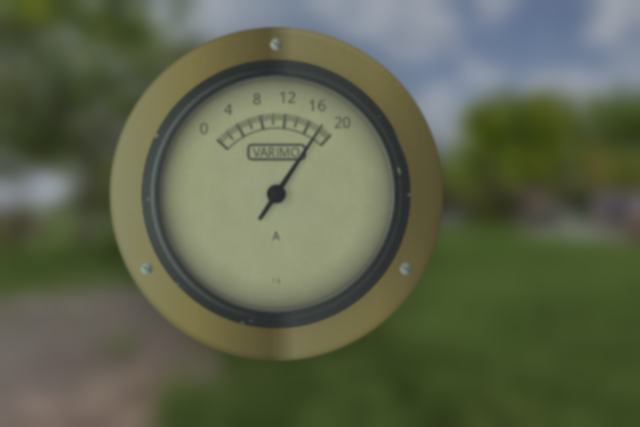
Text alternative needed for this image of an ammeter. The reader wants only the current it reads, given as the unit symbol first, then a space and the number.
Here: A 18
